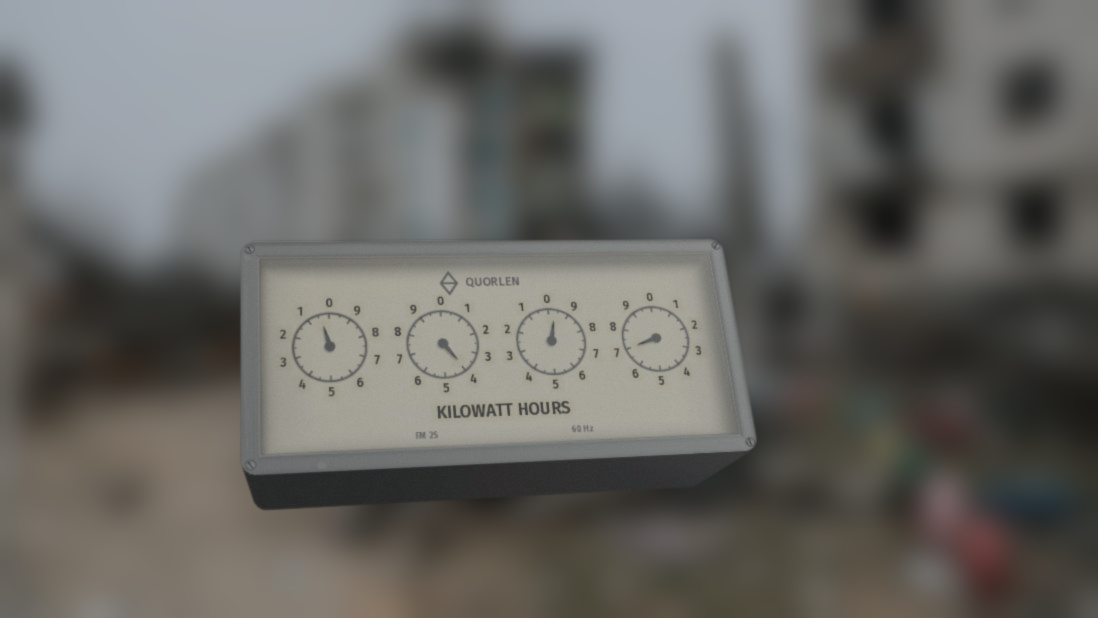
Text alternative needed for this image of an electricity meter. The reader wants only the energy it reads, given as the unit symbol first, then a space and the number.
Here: kWh 397
